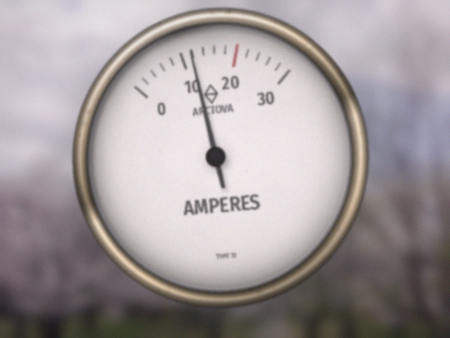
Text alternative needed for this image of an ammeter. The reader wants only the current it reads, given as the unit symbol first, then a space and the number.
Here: A 12
